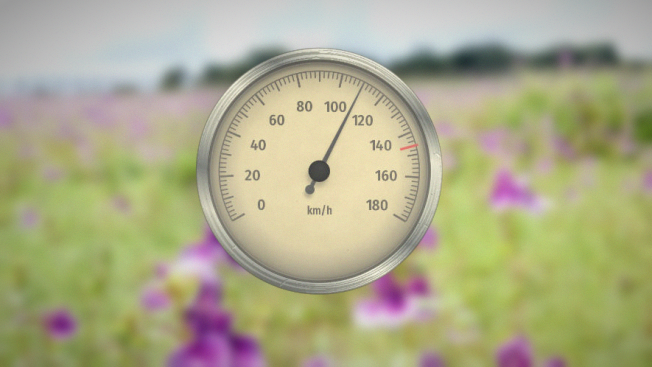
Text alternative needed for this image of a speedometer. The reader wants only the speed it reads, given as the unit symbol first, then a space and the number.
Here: km/h 110
